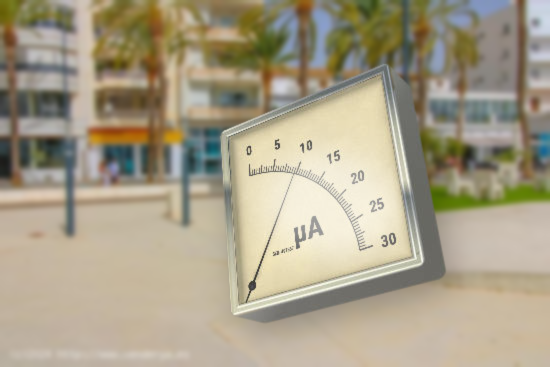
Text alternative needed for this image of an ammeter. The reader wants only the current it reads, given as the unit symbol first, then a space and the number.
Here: µA 10
